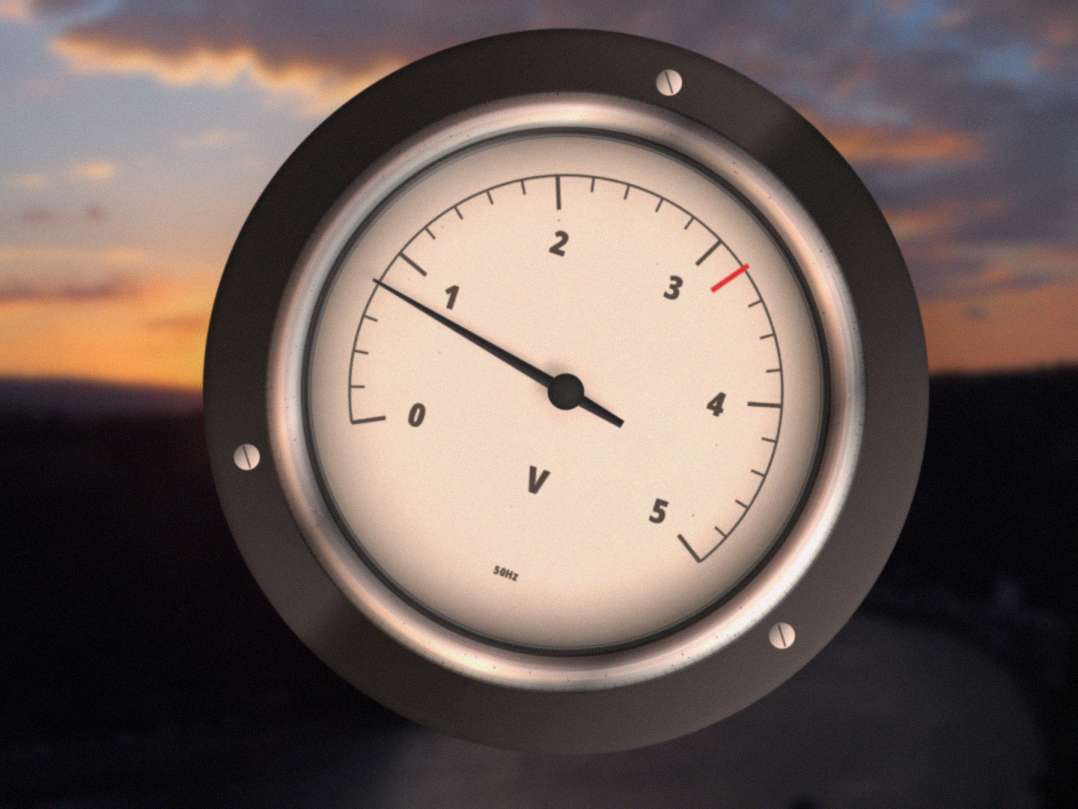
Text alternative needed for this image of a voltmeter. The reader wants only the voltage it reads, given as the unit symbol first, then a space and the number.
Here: V 0.8
